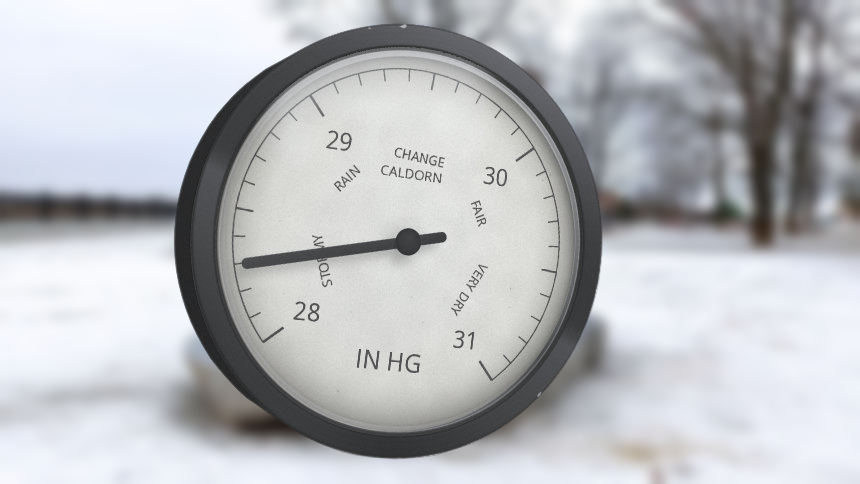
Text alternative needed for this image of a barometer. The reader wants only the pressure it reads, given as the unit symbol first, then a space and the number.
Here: inHg 28.3
